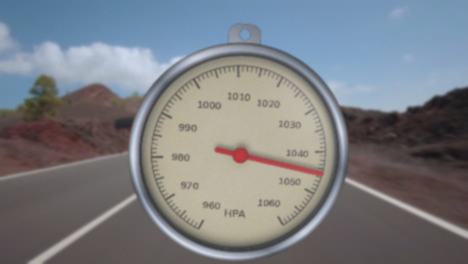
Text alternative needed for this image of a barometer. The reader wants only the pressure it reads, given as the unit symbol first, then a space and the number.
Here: hPa 1045
